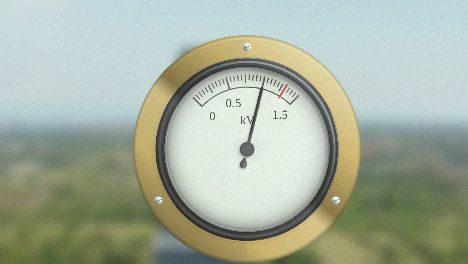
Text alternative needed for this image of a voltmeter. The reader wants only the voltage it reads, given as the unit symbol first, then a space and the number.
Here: kV 1
